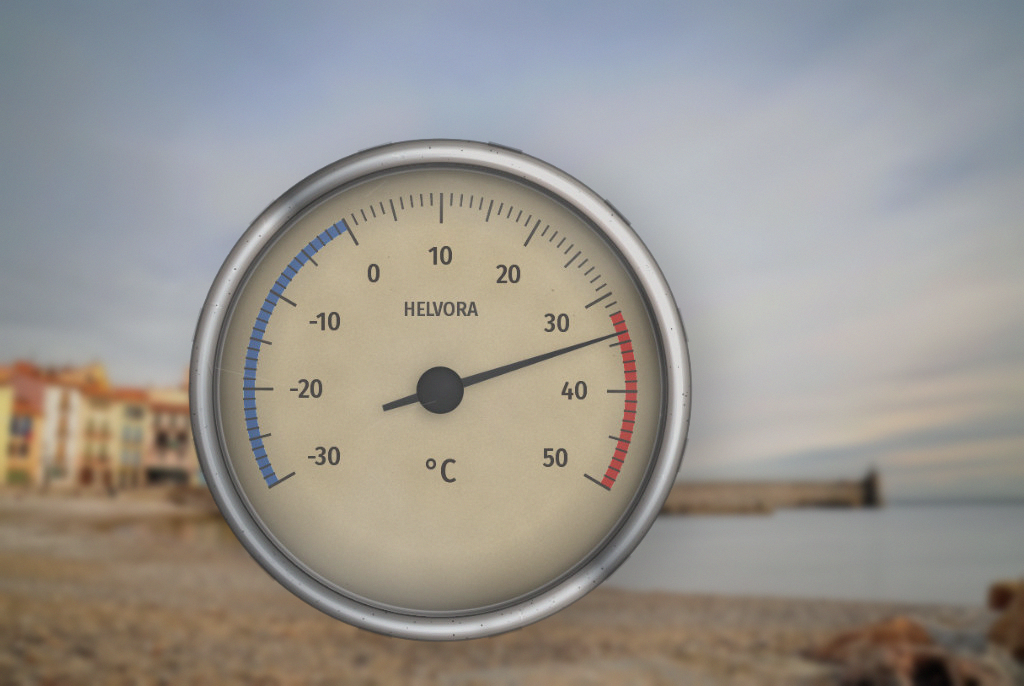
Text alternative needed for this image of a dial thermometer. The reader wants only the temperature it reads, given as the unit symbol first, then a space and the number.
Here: °C 34
